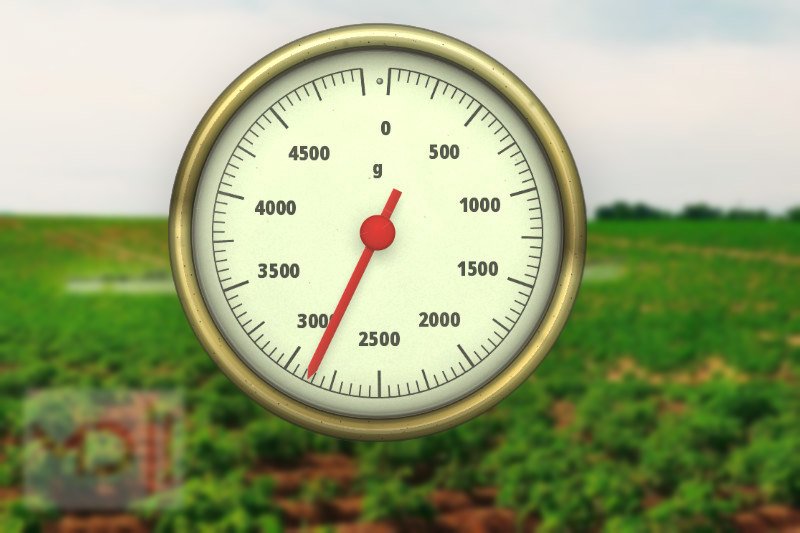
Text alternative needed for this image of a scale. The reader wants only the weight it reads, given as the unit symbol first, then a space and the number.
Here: g 2875
